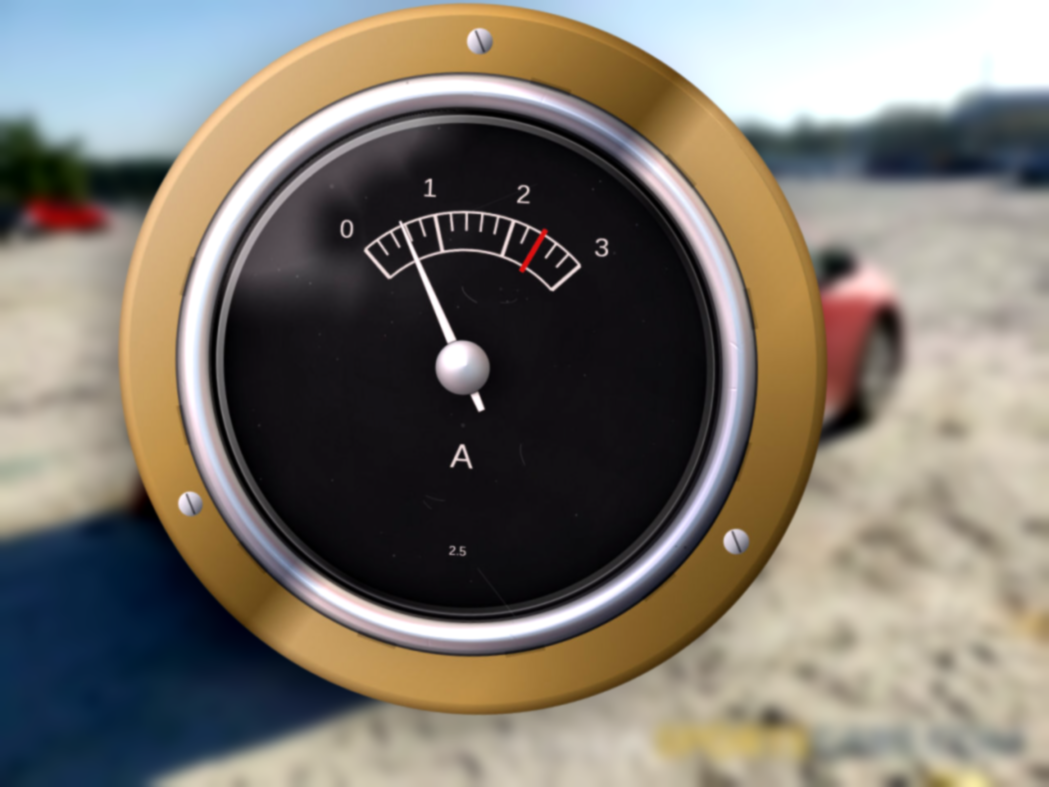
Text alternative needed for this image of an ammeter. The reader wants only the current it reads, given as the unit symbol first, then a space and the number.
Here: A 0.6
